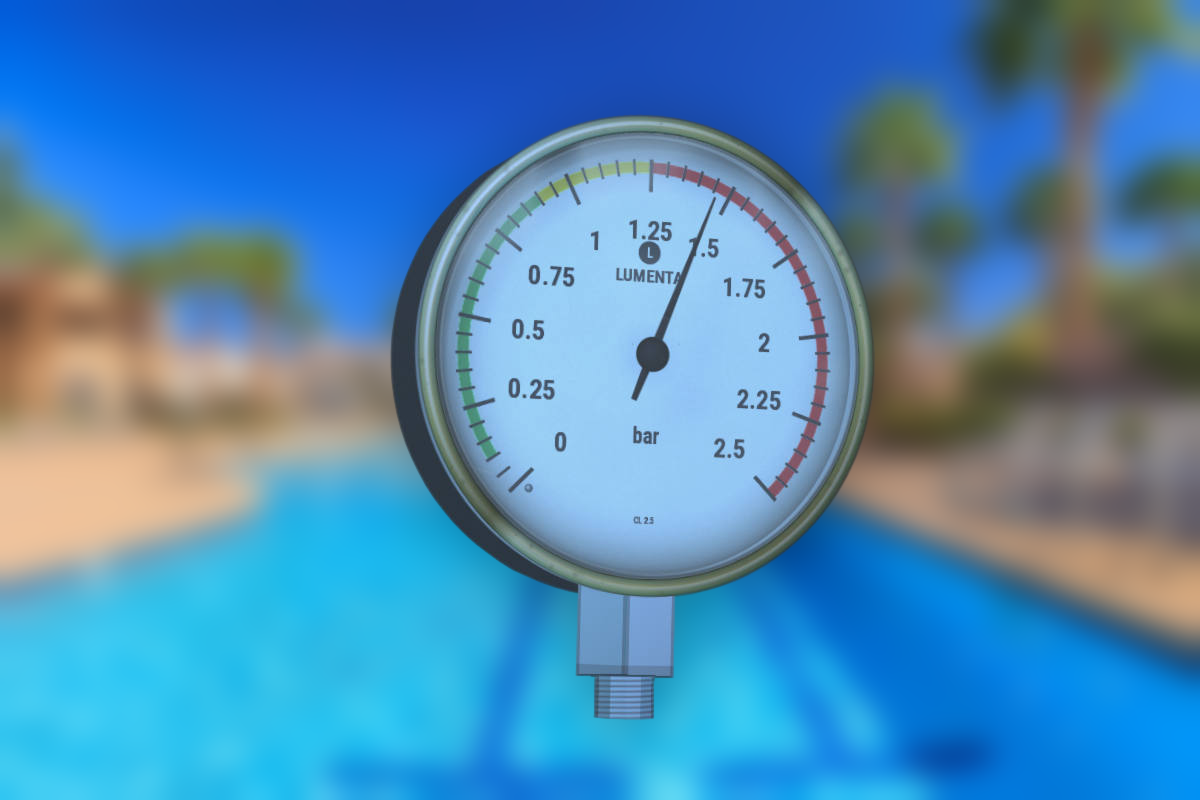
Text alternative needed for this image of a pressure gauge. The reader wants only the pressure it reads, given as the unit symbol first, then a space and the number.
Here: bar 1.45
